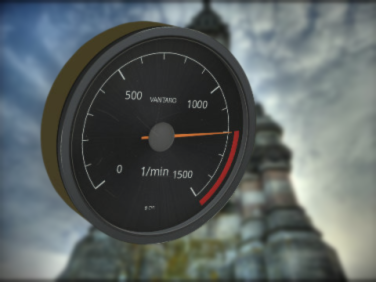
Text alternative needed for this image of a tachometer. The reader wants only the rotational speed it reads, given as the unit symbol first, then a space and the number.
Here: rpm 1200
